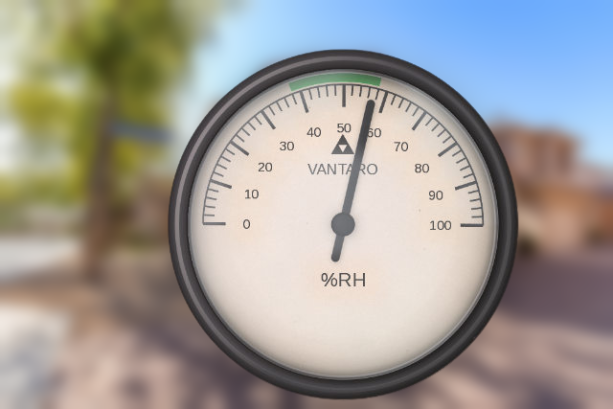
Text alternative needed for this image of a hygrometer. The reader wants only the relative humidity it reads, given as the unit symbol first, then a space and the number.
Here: % 57
